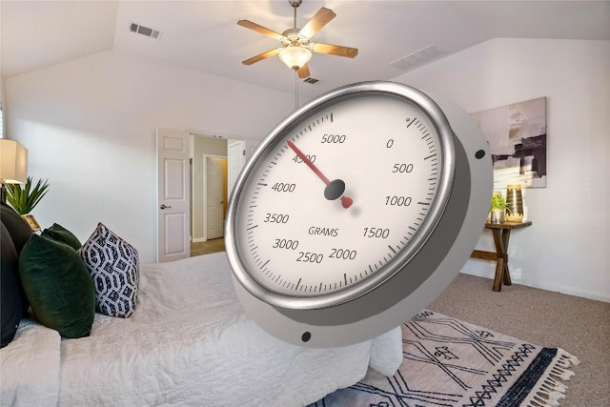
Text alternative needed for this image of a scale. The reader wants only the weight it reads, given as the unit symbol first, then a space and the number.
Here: g 4500
